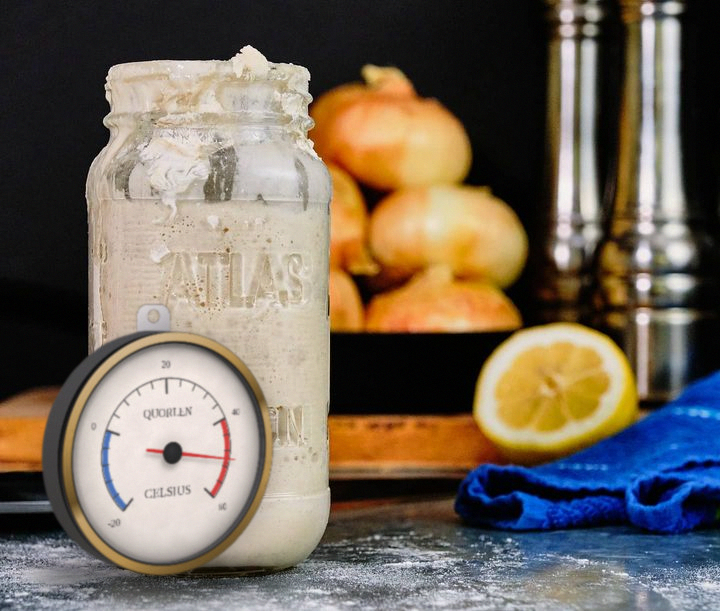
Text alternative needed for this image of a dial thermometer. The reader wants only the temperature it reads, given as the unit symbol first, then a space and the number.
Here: °C 50
